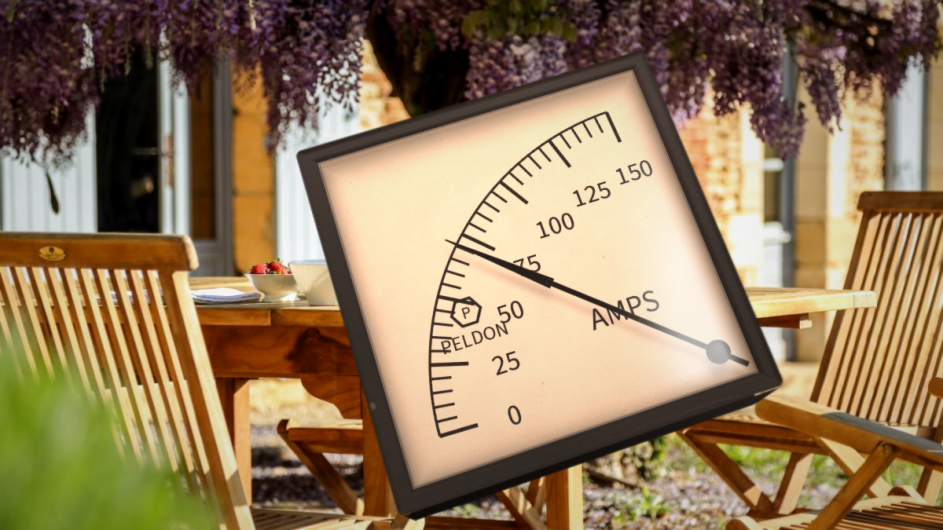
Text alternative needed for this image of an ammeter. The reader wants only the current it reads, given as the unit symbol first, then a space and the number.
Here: A 70
